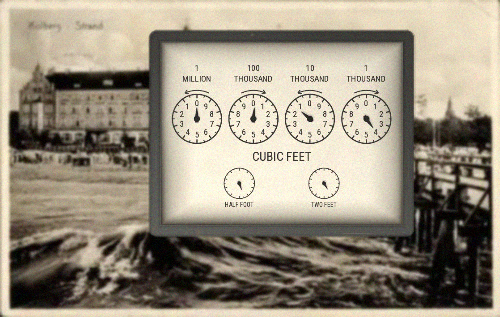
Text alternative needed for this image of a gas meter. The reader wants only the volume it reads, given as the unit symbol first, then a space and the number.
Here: ft³ 1400
